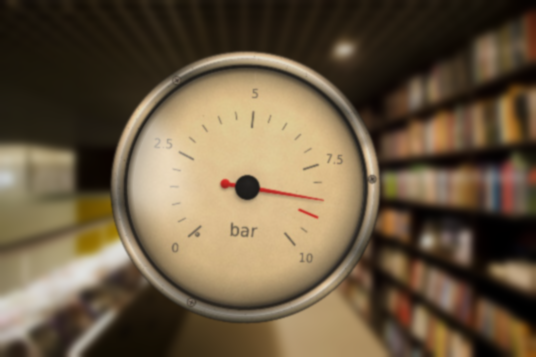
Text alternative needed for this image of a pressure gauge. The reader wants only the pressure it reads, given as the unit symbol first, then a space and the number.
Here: bar 8.5
